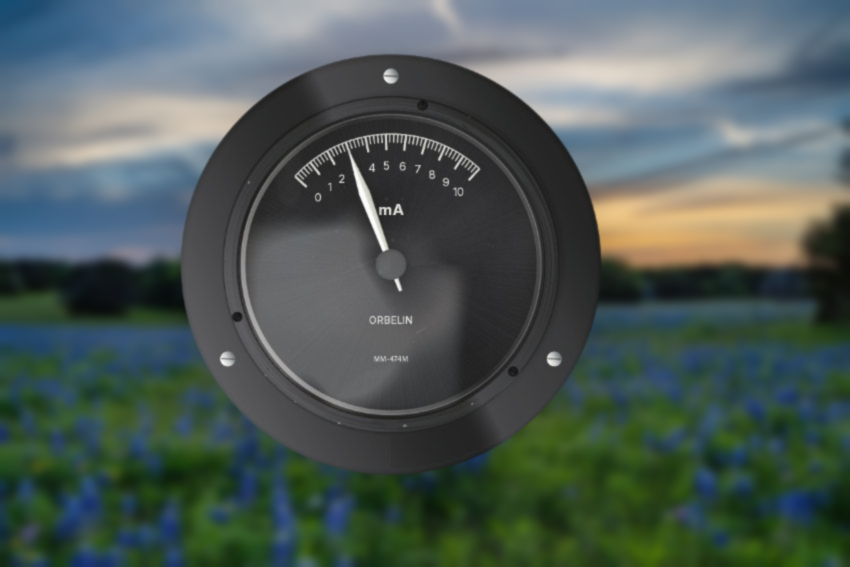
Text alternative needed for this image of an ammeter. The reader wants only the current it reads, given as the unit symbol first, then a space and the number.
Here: mA 3
